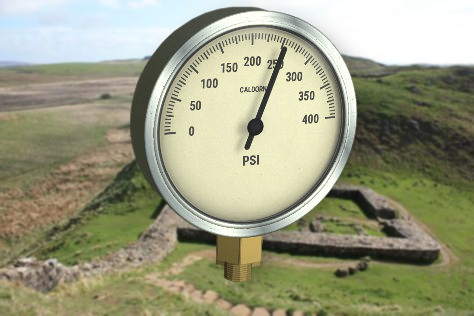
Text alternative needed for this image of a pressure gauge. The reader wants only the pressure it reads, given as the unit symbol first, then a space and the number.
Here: psi 250
